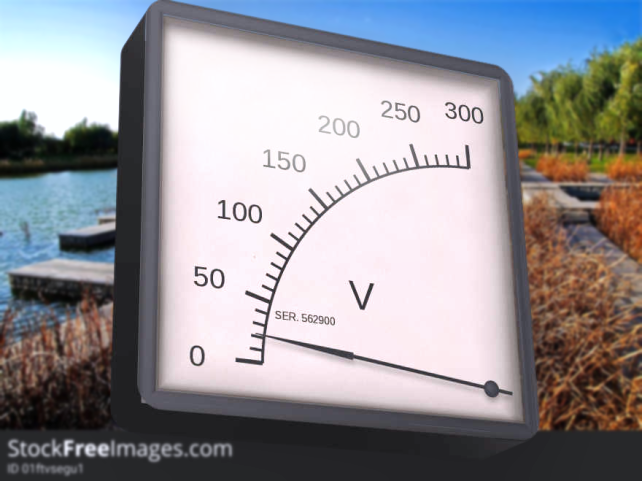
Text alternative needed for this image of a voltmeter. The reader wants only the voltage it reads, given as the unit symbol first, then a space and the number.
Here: V 20
